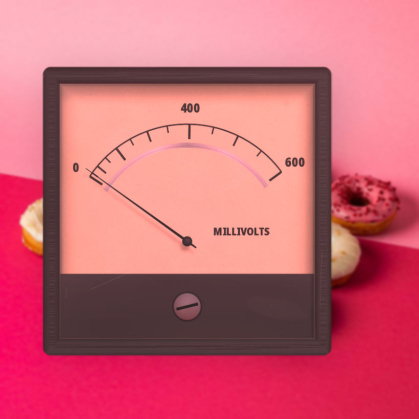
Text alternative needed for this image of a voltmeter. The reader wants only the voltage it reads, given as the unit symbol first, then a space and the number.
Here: mV 50
